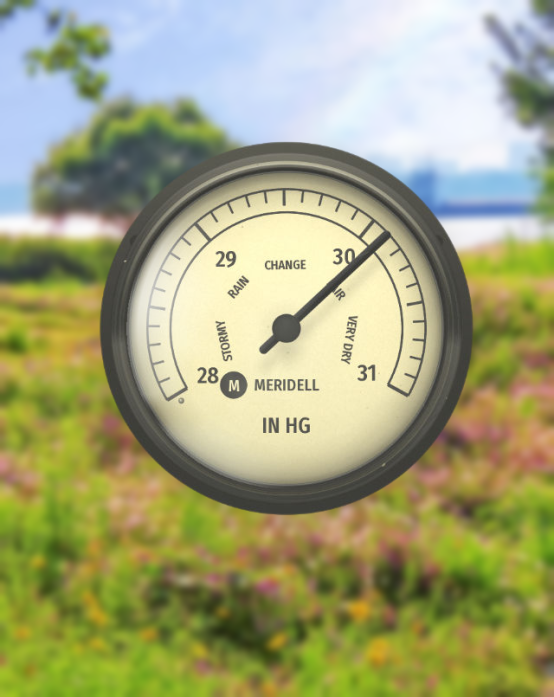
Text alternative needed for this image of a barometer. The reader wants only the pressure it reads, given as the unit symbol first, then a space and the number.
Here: inHg 30.1
